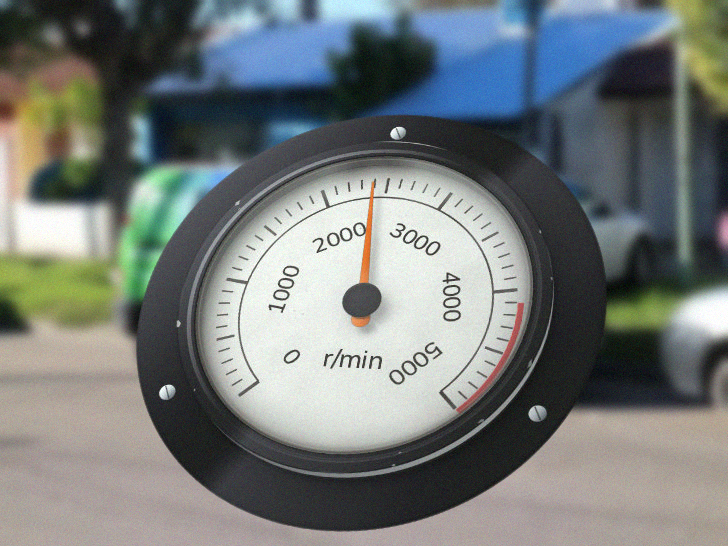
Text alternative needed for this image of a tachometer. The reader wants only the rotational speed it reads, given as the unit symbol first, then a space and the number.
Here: rpm 2400
